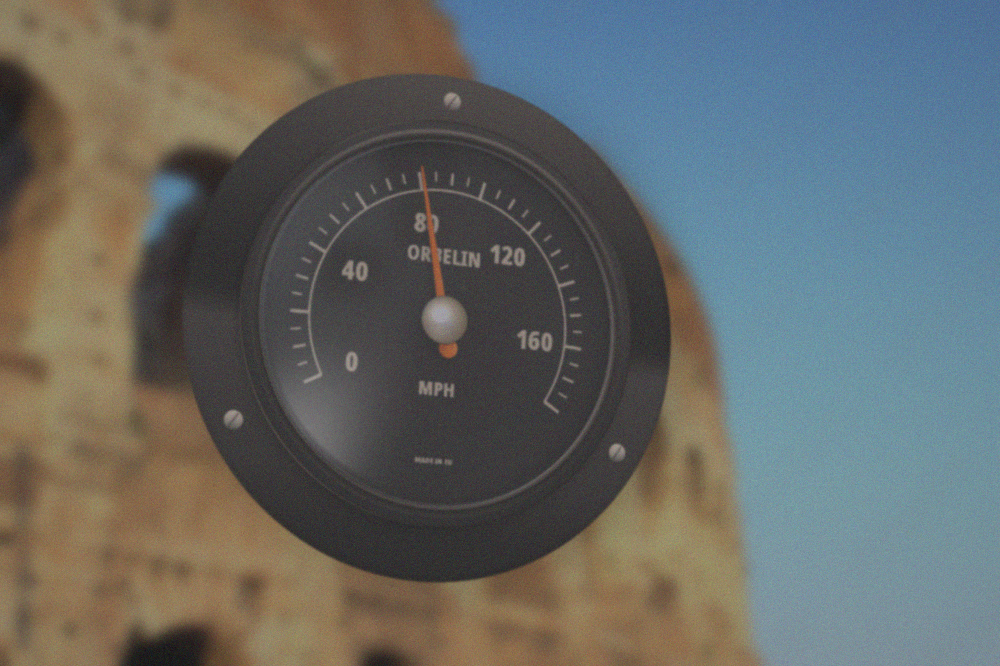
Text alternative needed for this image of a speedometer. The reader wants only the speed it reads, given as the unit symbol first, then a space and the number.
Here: mph 80
